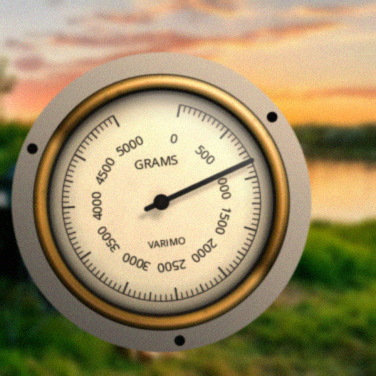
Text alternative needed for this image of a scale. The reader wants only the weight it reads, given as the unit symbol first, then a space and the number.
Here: g 850
